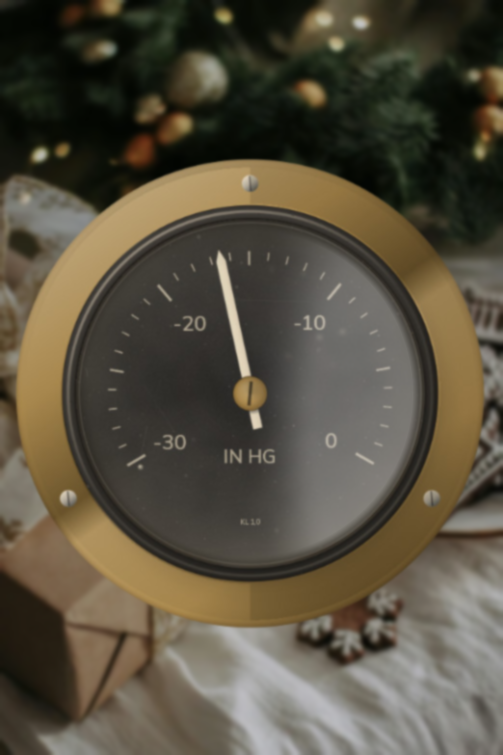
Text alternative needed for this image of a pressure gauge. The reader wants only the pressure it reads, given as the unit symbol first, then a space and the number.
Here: inHg -16.5
